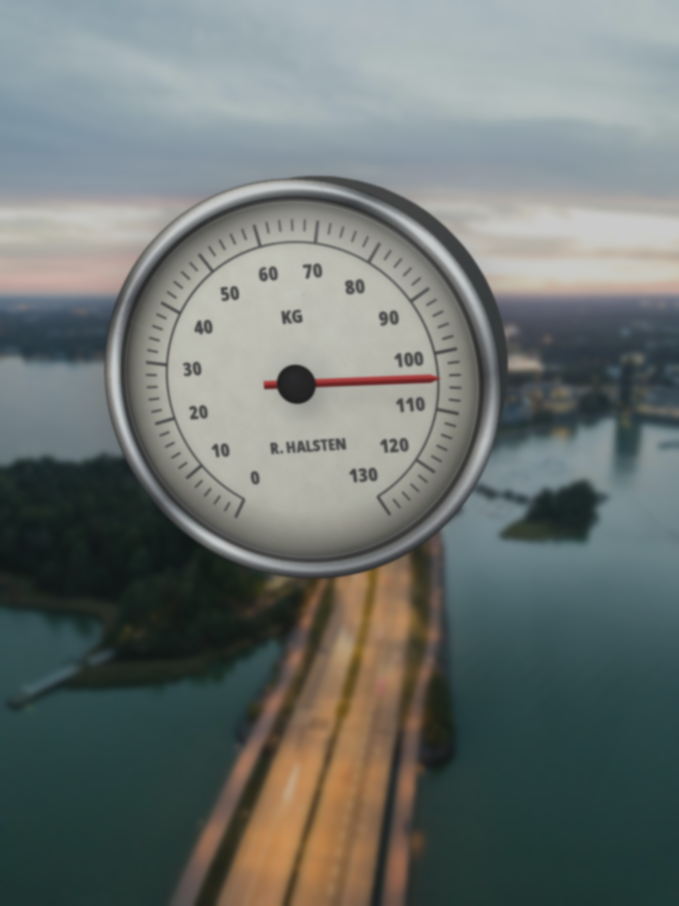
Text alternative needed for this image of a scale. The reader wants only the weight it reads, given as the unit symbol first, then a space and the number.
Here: kg 104
